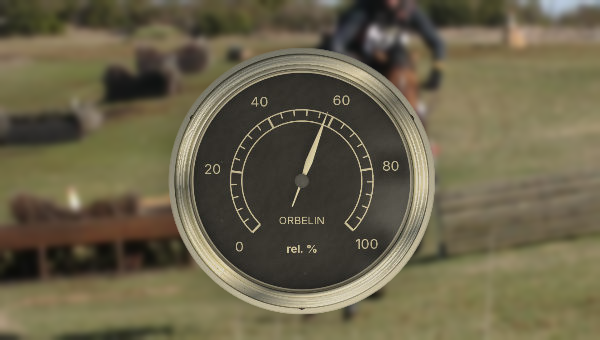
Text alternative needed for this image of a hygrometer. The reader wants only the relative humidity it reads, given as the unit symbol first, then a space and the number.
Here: % 58
